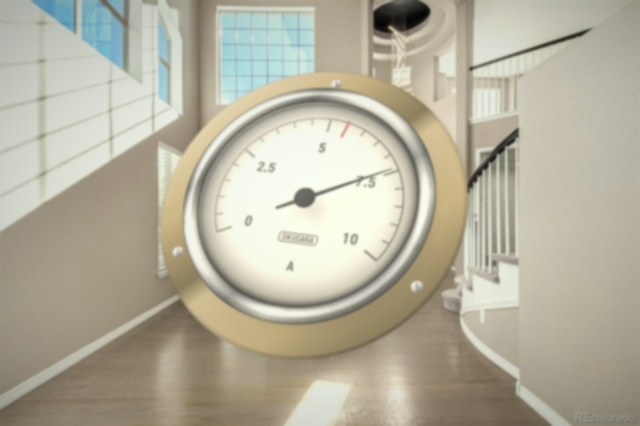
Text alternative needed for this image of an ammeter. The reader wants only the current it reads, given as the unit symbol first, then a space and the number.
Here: A 7.5
